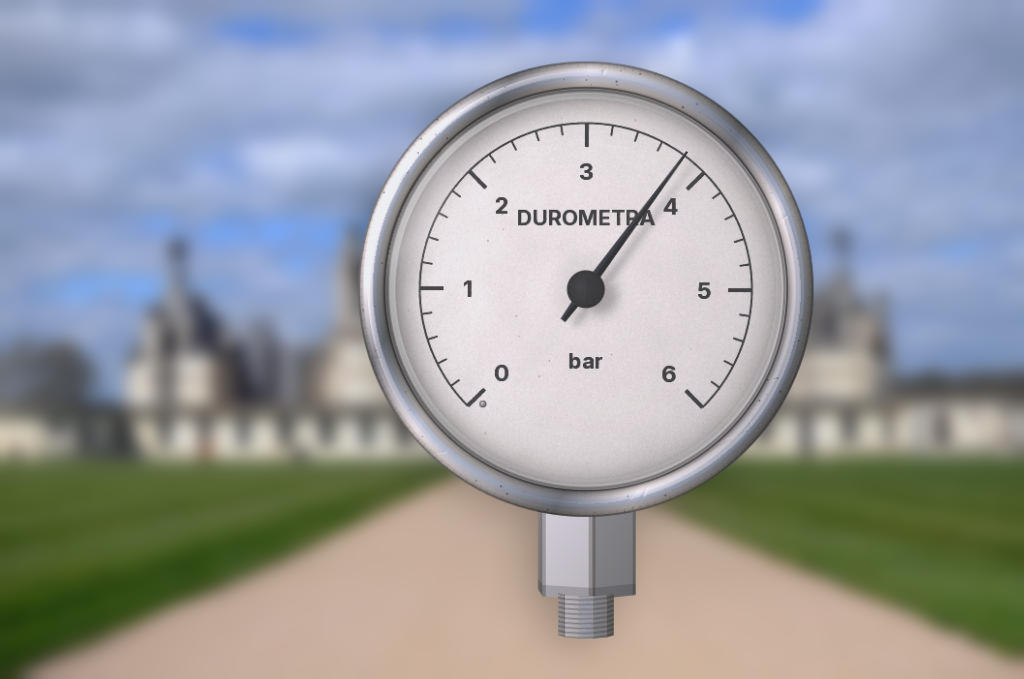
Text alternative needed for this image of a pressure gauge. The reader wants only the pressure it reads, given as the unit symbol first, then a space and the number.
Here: bar 3.8
